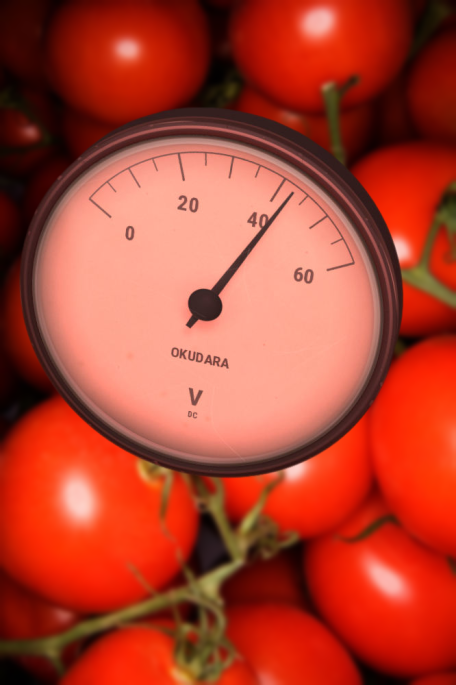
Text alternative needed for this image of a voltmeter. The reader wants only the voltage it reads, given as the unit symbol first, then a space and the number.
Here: V 42.5
